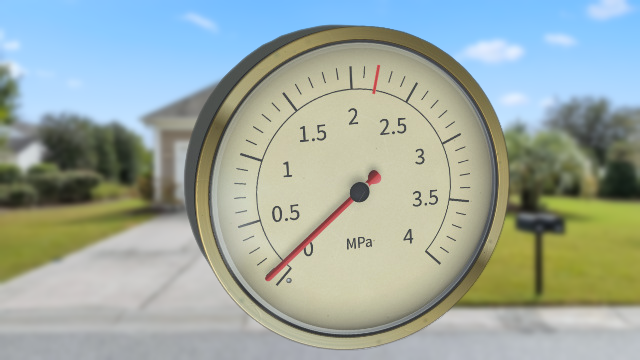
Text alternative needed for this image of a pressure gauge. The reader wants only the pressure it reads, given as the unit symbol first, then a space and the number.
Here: MPa 0.1
